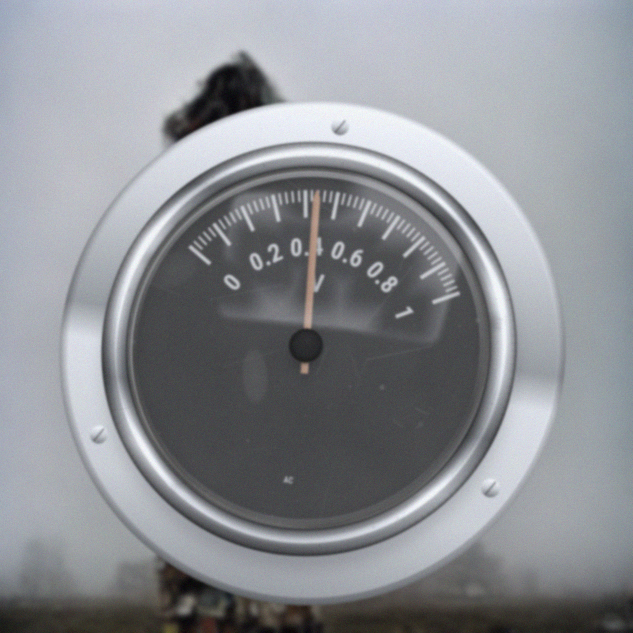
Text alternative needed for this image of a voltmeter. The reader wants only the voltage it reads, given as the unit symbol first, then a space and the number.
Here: V 0.44
